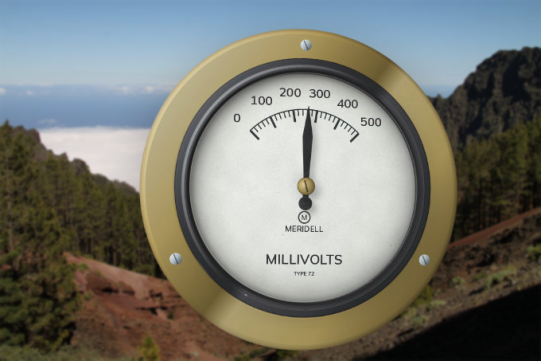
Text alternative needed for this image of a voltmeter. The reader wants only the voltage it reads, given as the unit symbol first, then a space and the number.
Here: mV 260
